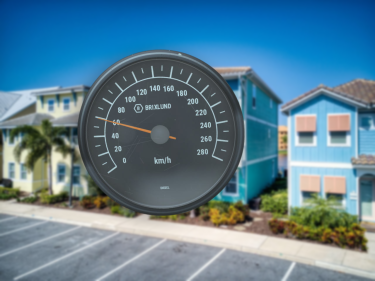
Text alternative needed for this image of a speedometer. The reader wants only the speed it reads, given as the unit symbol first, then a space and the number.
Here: km/h 60
